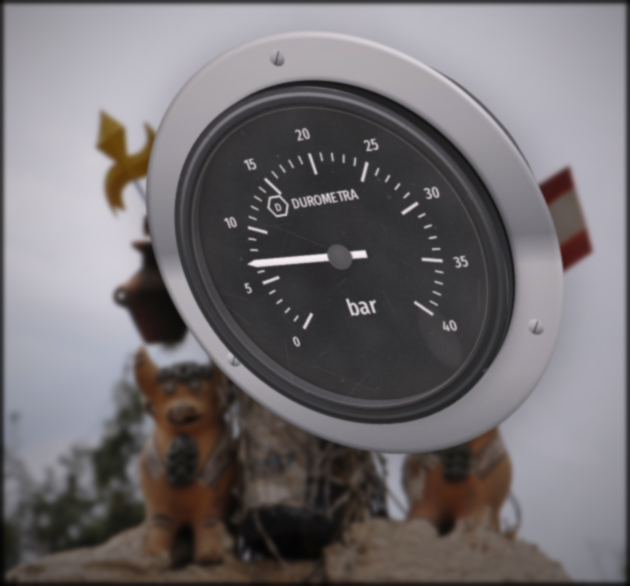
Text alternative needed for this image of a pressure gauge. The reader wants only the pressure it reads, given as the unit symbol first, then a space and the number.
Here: bar 7
